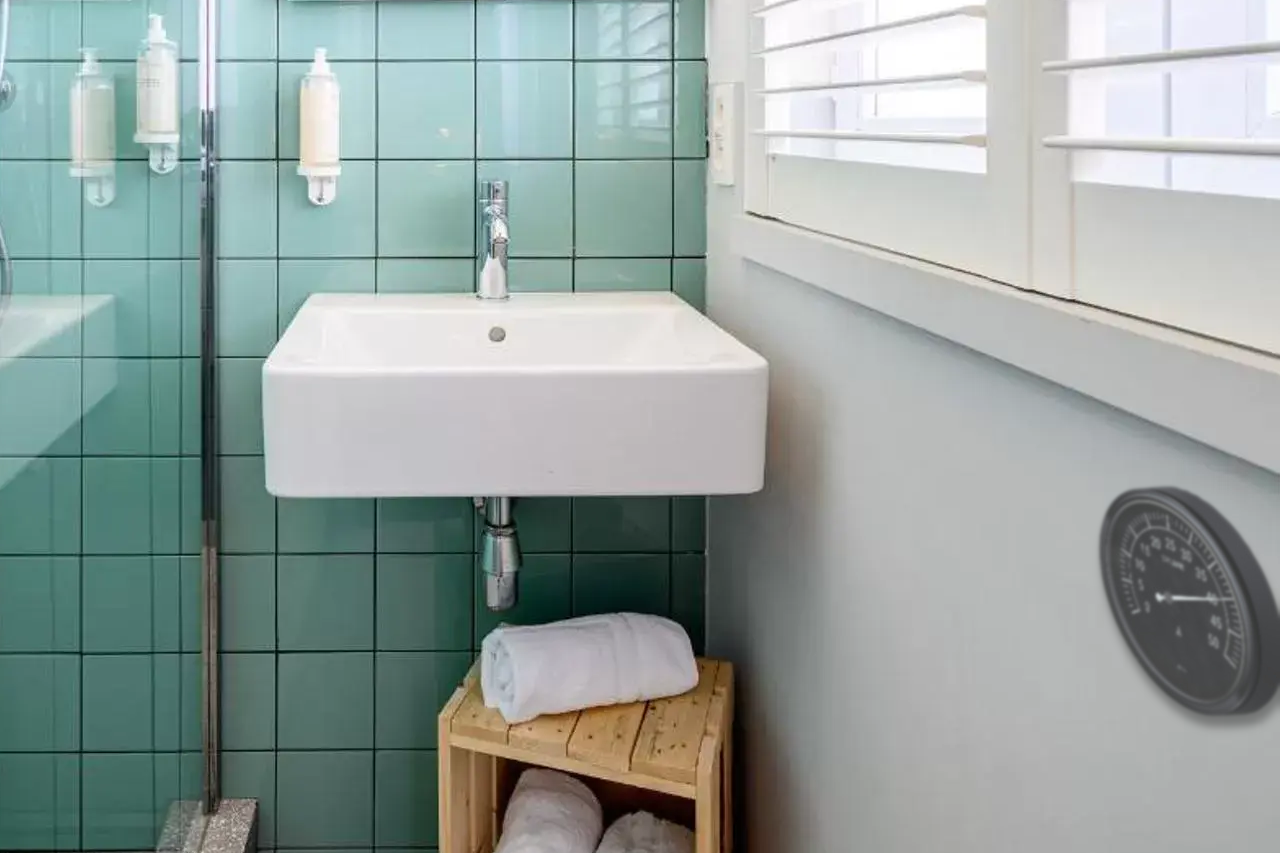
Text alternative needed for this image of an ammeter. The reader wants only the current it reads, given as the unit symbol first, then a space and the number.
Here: A 40
